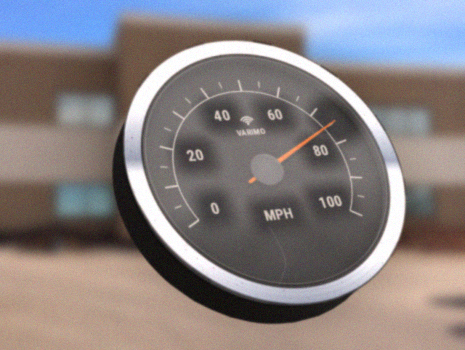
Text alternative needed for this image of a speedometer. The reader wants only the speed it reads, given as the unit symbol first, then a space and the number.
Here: mph 75
